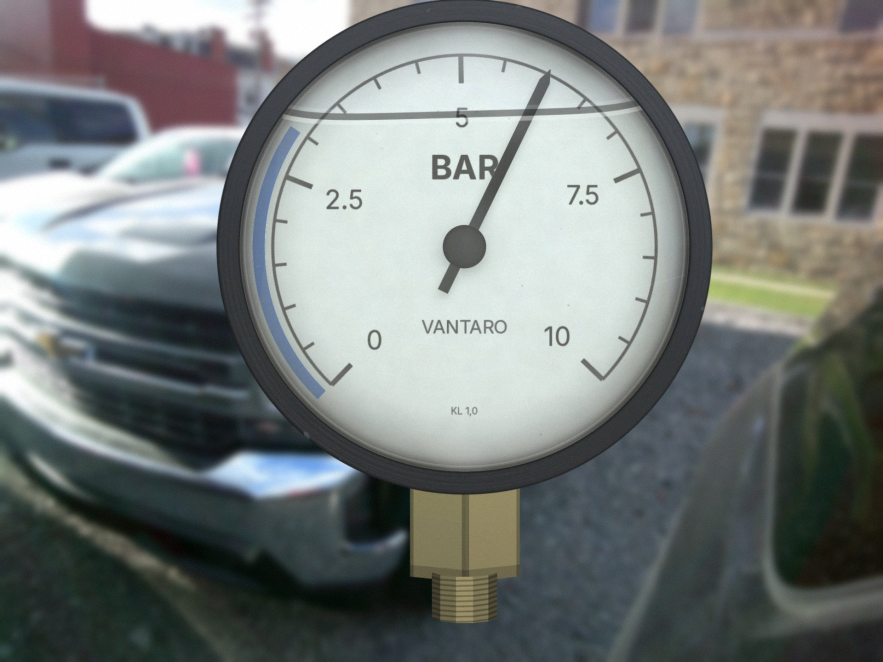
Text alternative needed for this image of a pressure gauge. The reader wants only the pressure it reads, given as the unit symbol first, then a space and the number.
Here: bar 6
